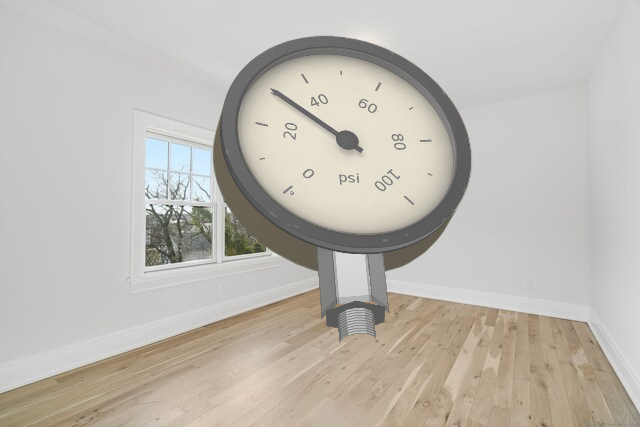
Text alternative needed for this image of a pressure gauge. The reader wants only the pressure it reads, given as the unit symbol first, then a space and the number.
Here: psi 30
